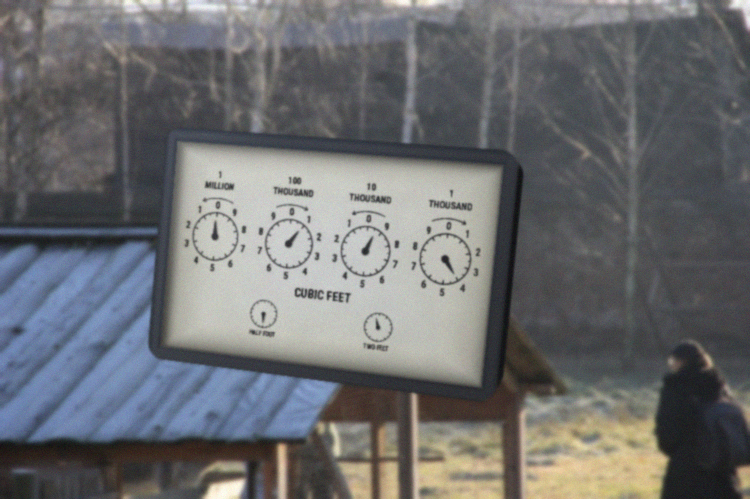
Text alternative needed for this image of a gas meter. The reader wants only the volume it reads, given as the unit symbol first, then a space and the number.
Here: ft³ 9400
